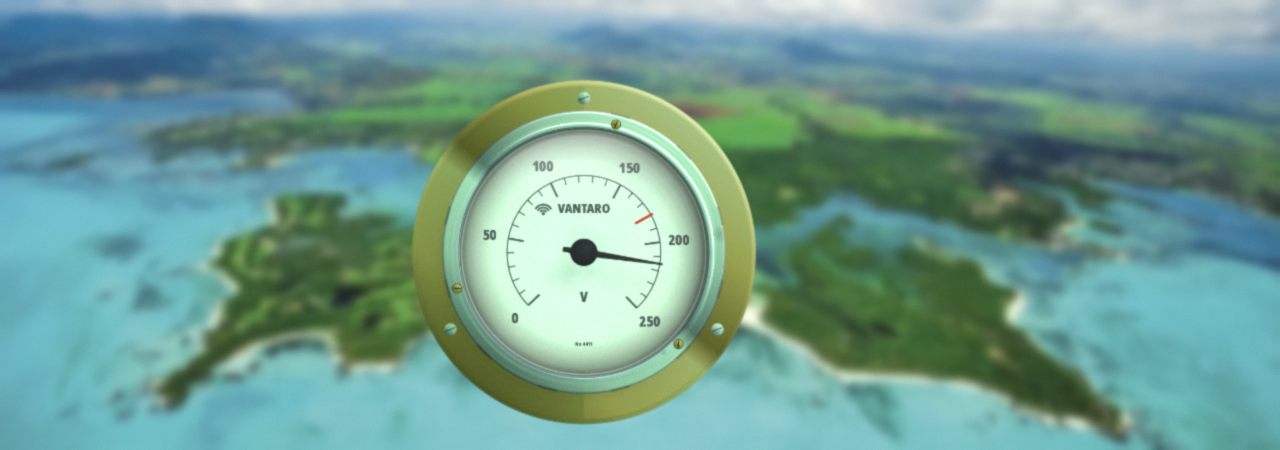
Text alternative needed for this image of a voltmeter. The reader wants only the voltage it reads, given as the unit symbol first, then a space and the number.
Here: V 215
